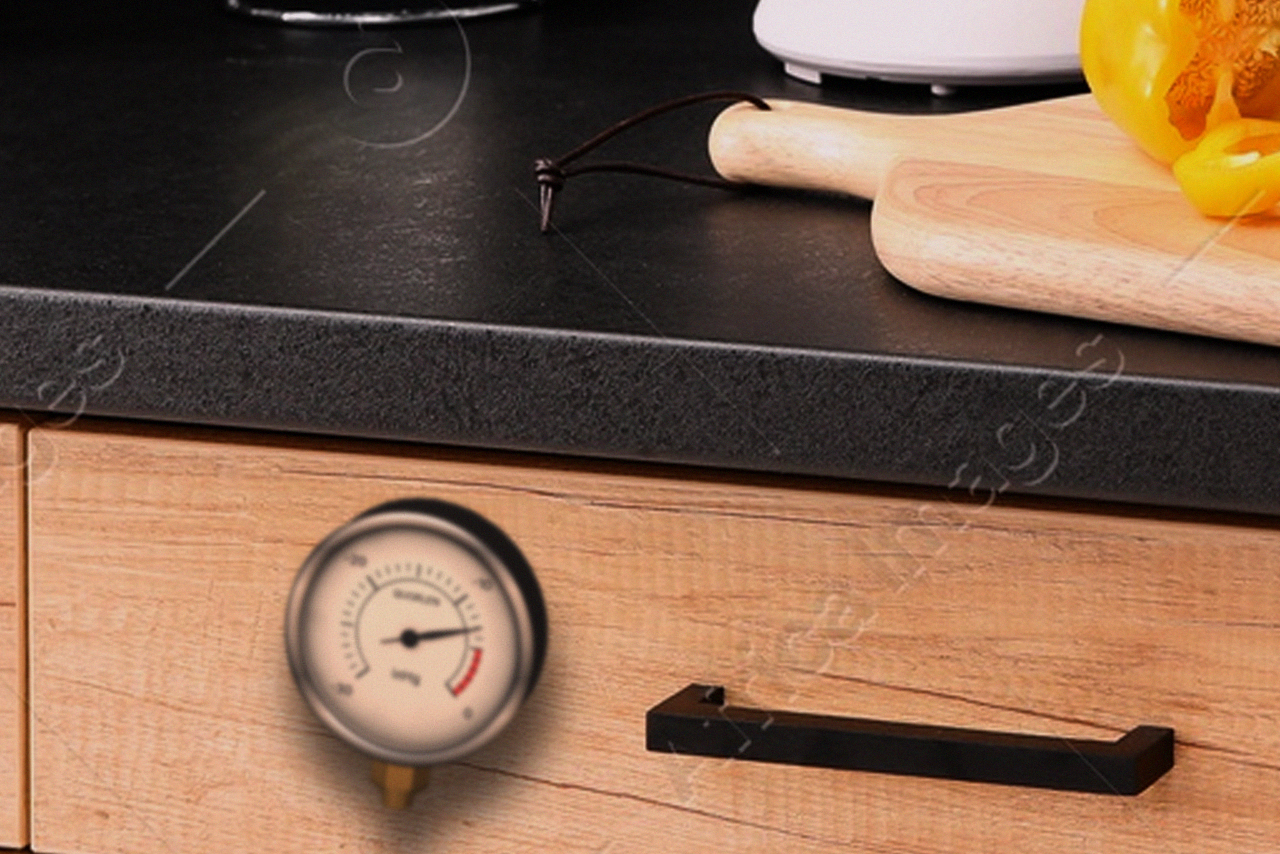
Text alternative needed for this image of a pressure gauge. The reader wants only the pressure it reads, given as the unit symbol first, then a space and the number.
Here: inHg -7
